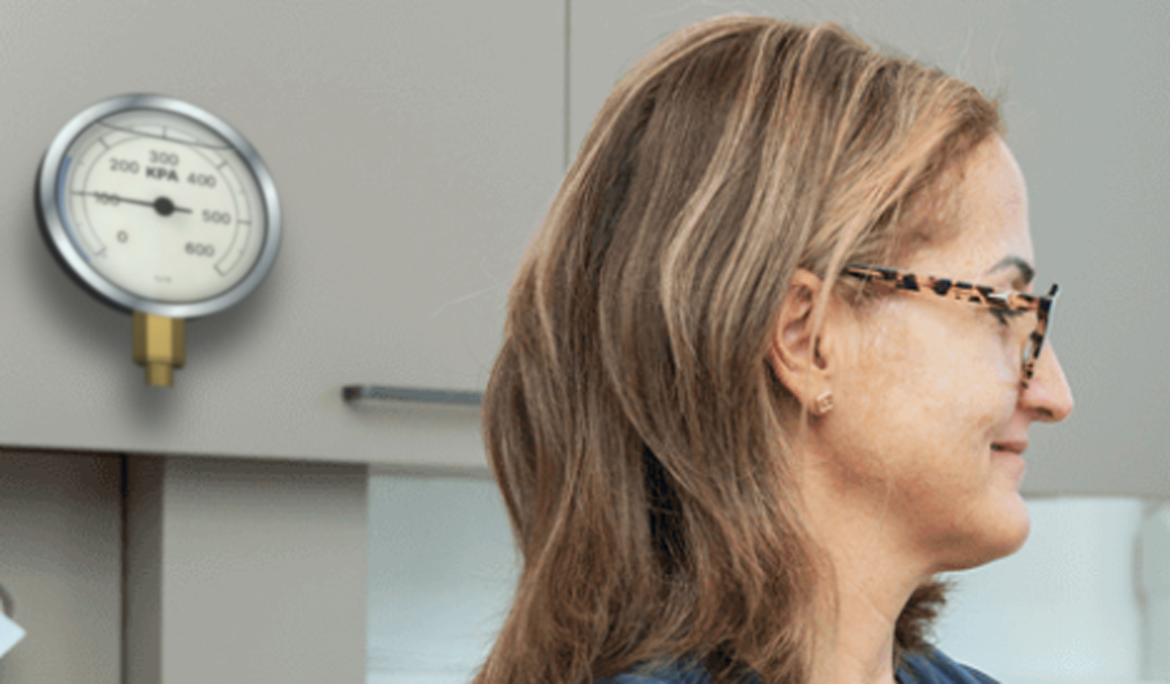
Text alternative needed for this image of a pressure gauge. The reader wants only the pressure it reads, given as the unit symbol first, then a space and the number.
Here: kPa 100
